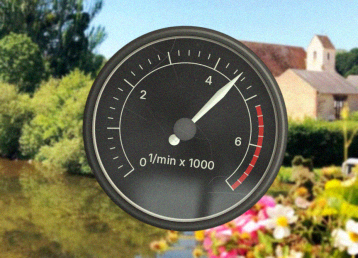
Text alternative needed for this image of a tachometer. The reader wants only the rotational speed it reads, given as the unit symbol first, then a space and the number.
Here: rpm 4500
